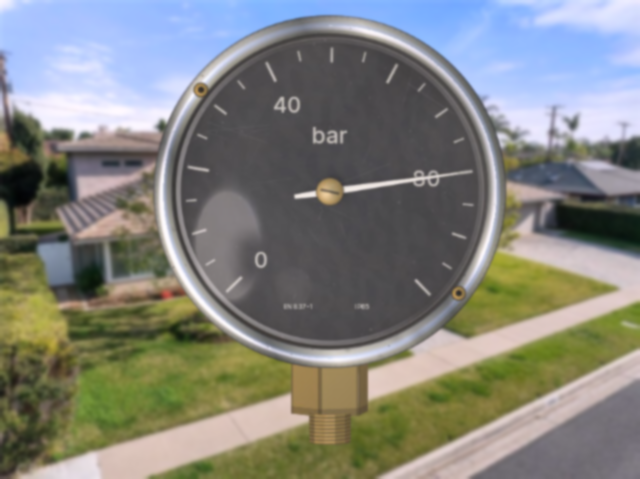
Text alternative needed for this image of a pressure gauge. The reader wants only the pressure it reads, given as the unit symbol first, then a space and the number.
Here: bar 80
